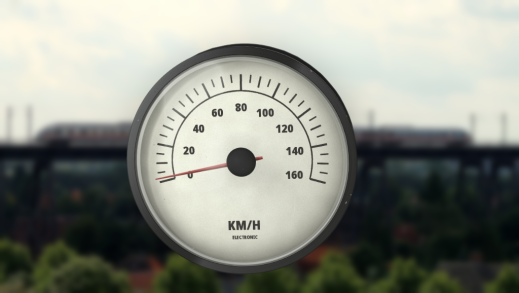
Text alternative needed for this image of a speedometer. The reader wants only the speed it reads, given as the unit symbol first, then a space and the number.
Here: km/h 2.5
